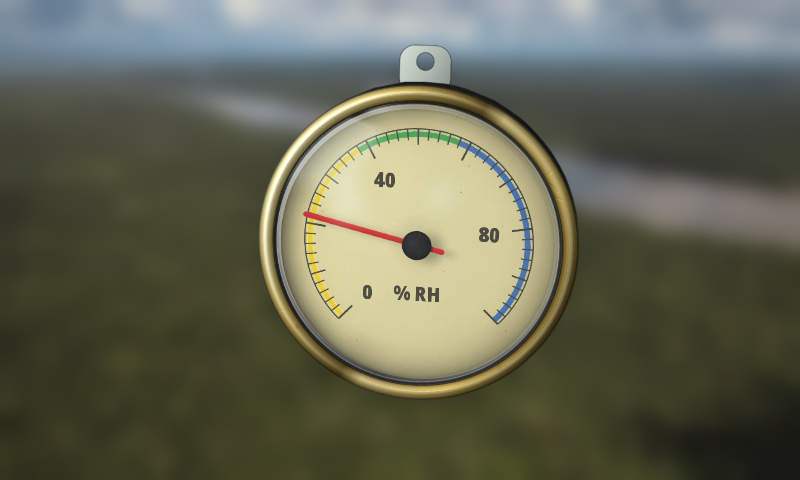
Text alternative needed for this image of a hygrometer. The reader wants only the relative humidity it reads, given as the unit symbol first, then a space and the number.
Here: % 22
